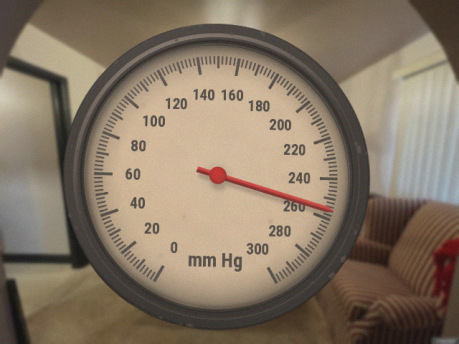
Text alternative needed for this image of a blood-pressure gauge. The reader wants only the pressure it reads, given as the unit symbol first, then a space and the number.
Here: mmHg 256
